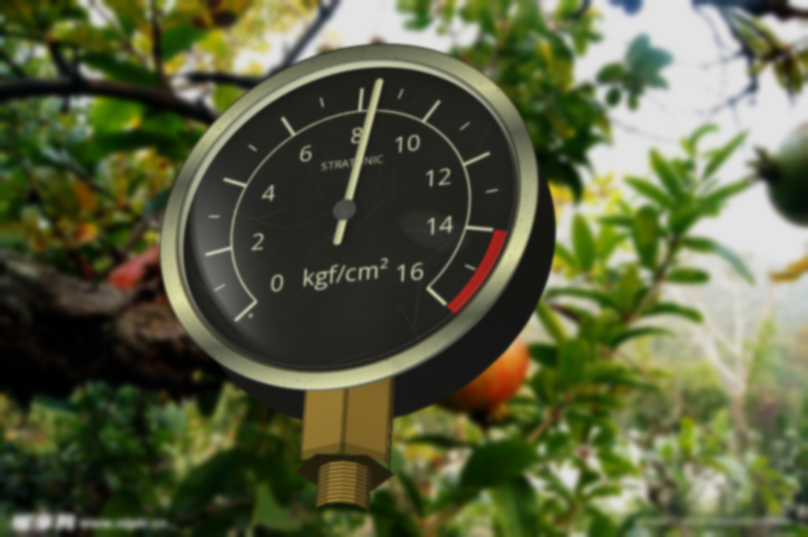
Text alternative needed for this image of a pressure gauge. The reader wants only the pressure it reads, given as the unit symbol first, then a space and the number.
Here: kg/cm² 8.5
